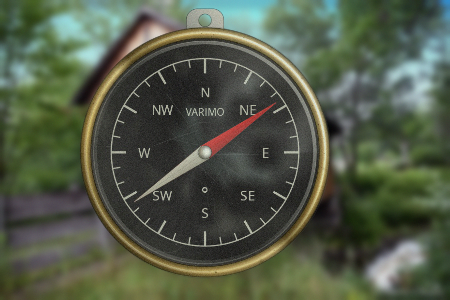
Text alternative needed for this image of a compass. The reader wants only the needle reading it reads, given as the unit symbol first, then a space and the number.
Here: ° 55
